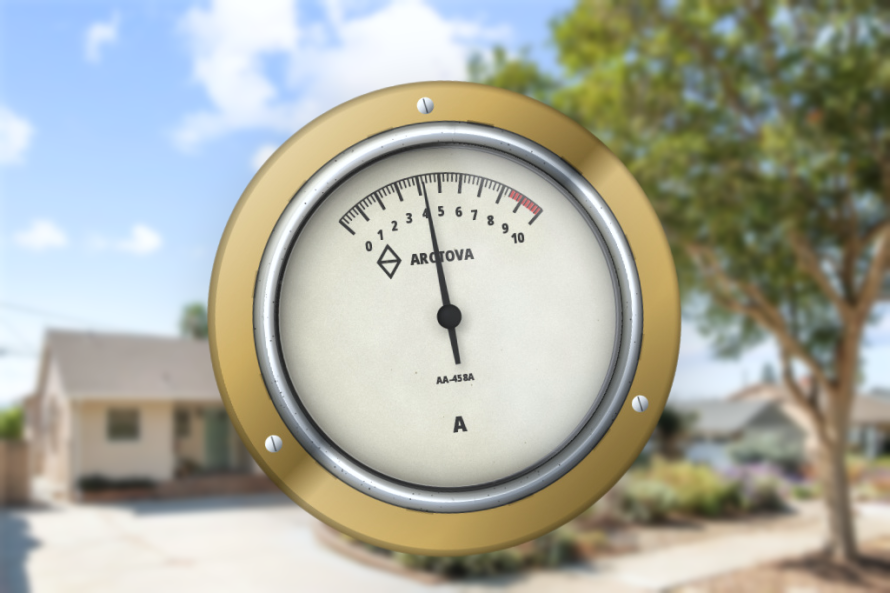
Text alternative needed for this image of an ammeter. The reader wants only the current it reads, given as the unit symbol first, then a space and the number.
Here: A 4.2
